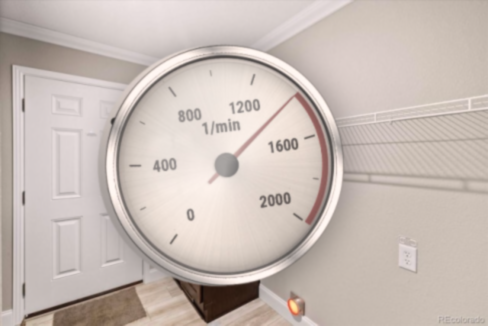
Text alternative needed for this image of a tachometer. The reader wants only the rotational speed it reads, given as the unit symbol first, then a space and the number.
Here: rpm 1400
